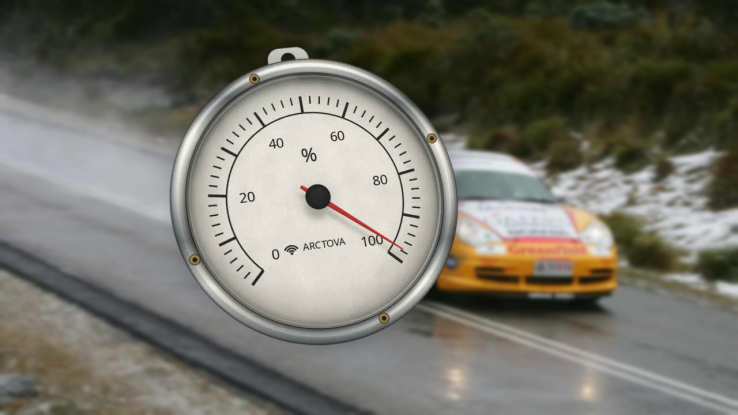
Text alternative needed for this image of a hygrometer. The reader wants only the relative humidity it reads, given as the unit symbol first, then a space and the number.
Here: % 98
